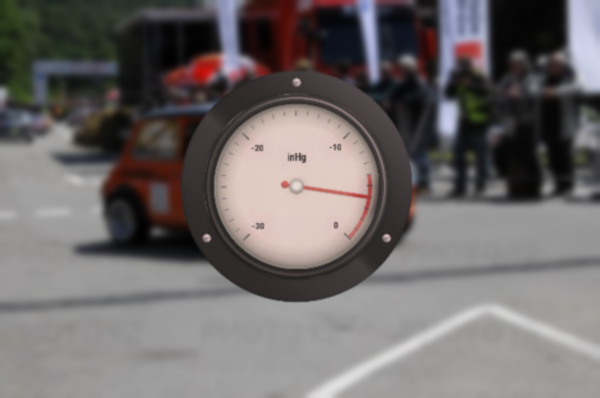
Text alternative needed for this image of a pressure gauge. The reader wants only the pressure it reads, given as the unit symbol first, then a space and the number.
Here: inHg -4
